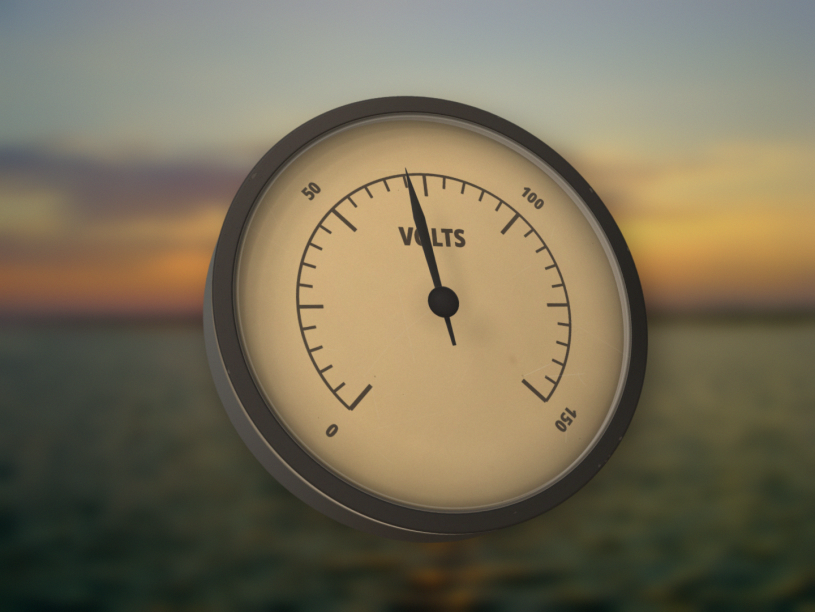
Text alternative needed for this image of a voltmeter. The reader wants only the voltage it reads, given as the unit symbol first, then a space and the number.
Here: V 70
